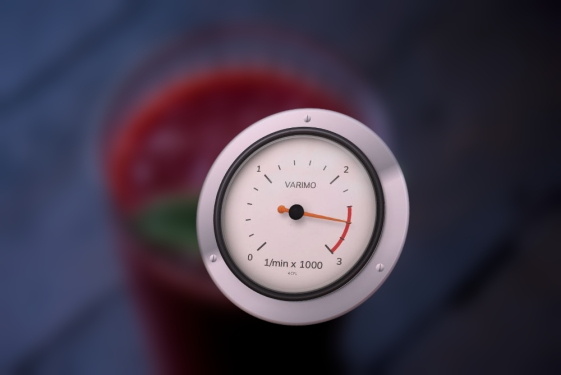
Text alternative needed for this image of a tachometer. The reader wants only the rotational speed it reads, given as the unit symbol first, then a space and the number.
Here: rpm 2600
